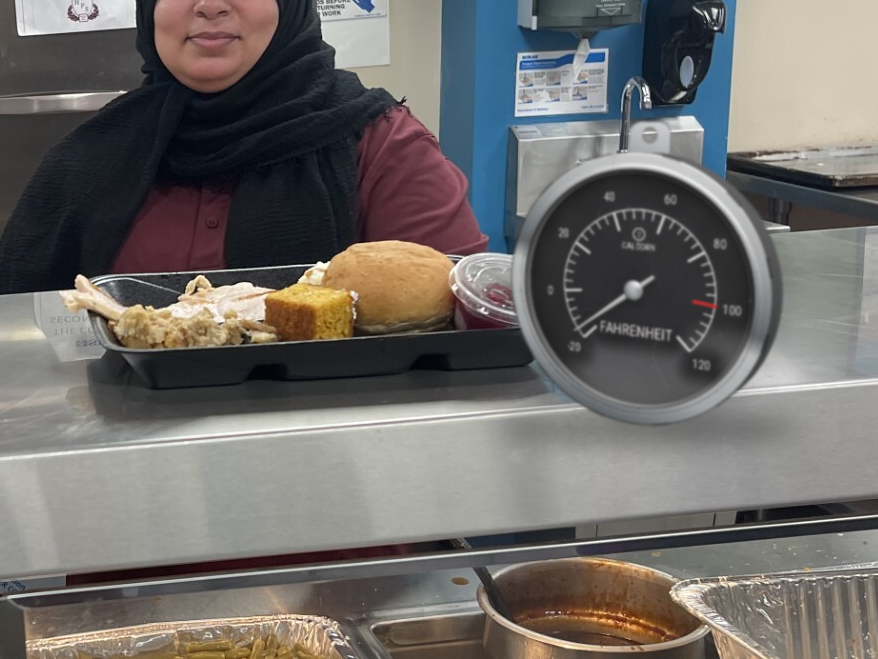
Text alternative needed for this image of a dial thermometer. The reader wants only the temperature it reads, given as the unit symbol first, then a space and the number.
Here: °F -16
